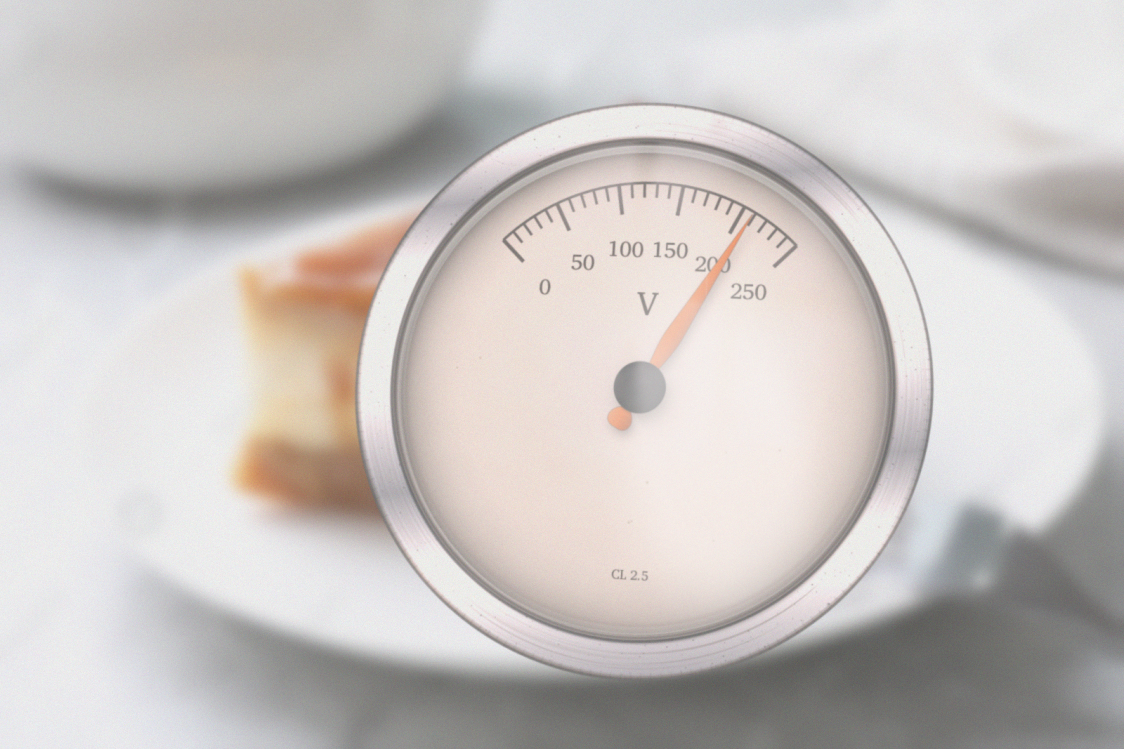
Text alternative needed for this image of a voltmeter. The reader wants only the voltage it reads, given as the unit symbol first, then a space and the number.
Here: V 210
